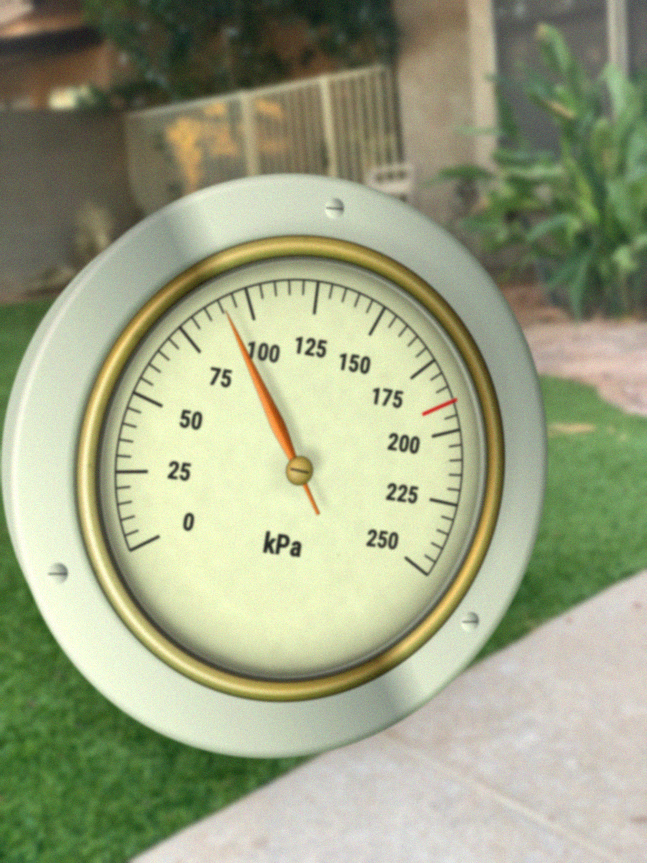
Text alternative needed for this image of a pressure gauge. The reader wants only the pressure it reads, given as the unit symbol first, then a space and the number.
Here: kPa 90
